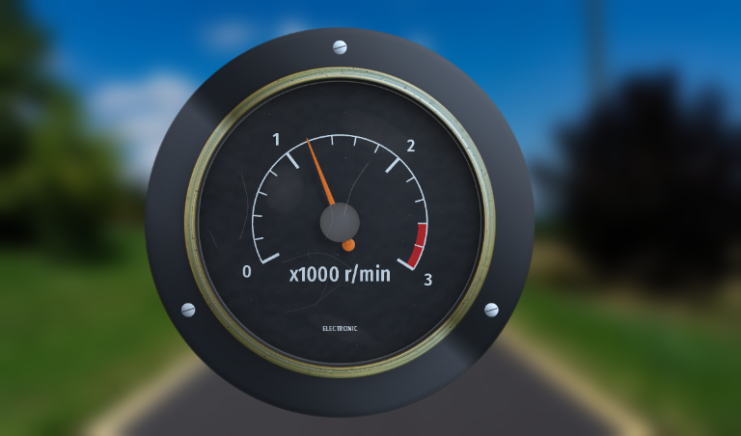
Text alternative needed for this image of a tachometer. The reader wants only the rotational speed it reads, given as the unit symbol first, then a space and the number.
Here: rpm 1200
